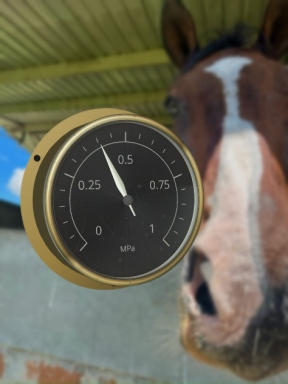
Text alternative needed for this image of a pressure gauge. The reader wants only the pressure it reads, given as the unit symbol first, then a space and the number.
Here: MPa 0.4
